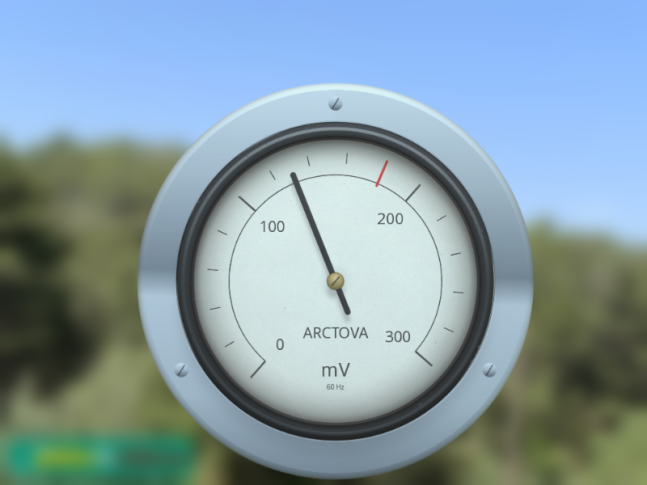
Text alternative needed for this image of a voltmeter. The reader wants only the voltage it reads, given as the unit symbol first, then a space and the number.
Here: mV 130
